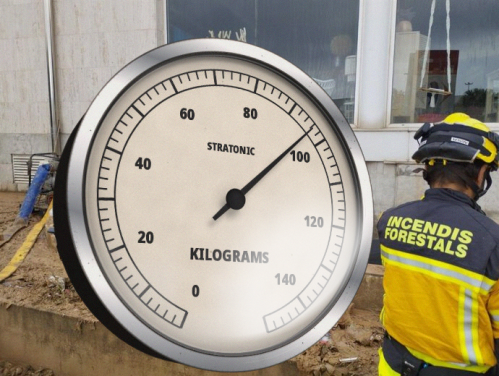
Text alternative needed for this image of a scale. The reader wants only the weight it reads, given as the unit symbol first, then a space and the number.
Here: kg 96
